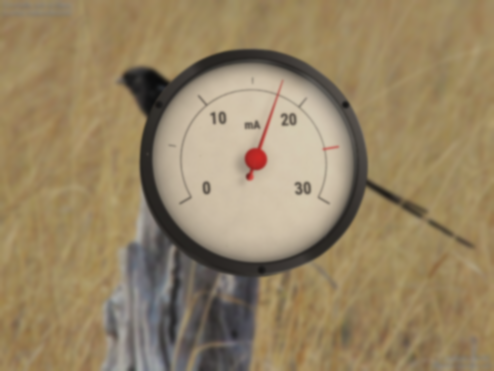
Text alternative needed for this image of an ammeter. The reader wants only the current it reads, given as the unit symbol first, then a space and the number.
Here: mA 17.5
